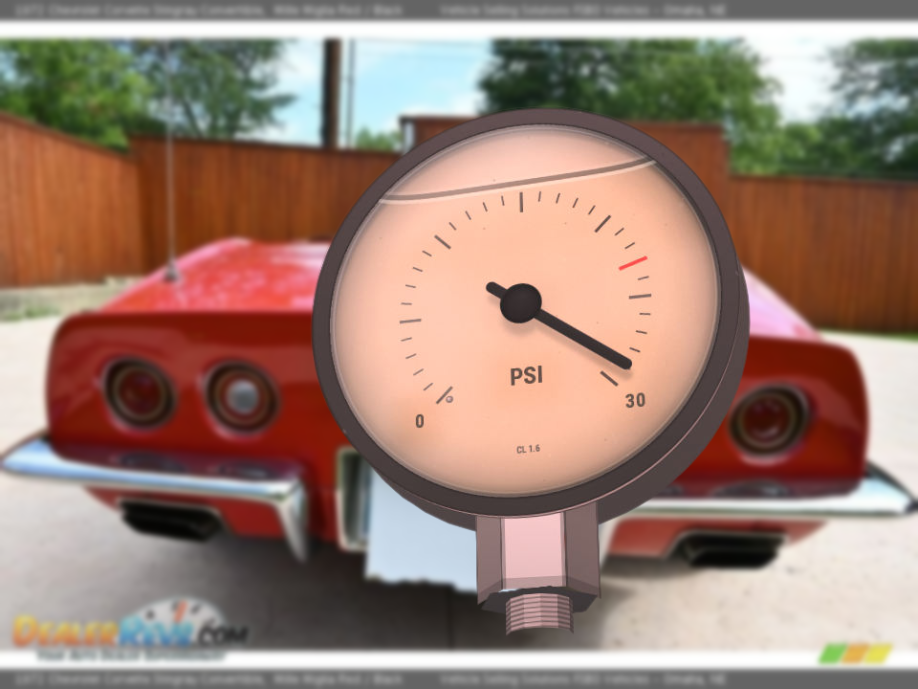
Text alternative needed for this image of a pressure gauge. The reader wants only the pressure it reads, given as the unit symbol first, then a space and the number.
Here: psi 29
